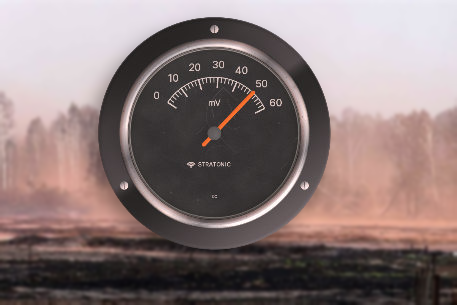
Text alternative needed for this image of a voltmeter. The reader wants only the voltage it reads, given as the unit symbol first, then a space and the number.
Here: mV 50
